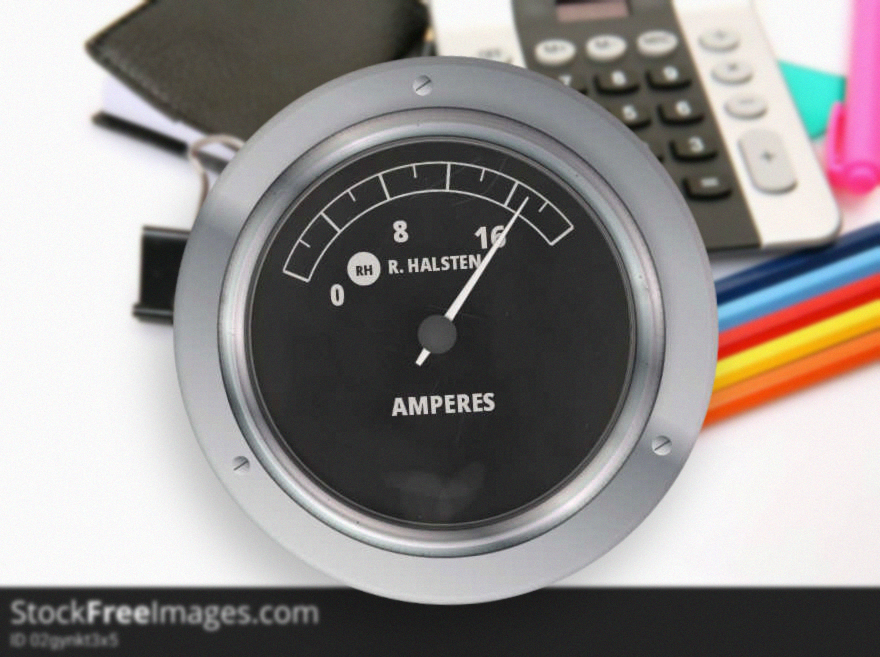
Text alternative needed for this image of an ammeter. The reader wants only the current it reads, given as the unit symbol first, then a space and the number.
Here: A 17
